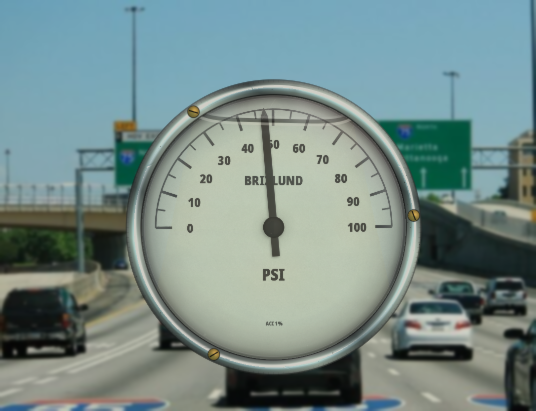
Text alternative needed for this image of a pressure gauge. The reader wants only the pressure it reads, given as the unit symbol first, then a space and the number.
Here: psi 47.5
